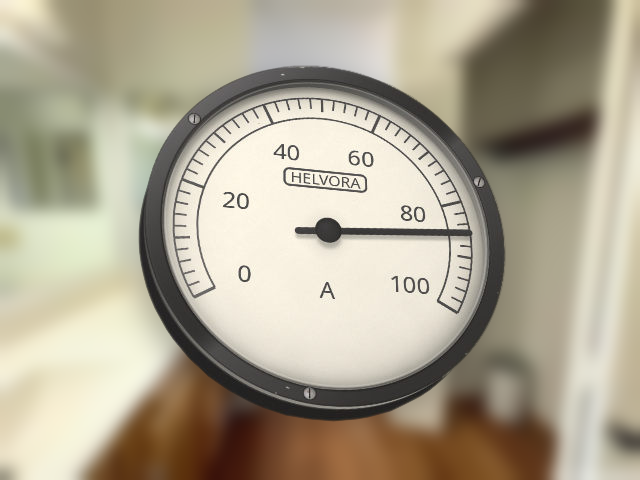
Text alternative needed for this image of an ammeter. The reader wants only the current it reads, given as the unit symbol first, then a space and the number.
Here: A 86
